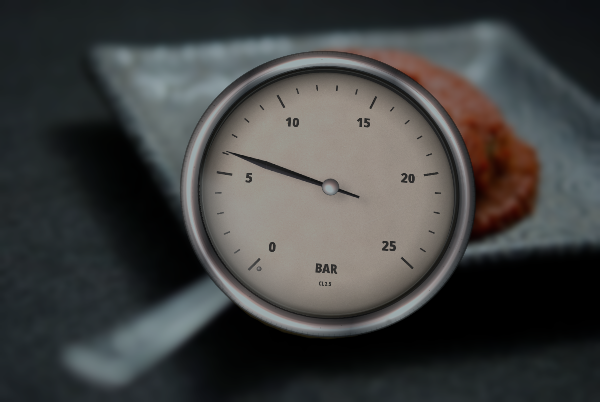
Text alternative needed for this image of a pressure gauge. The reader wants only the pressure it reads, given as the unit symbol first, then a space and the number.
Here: bar 6
